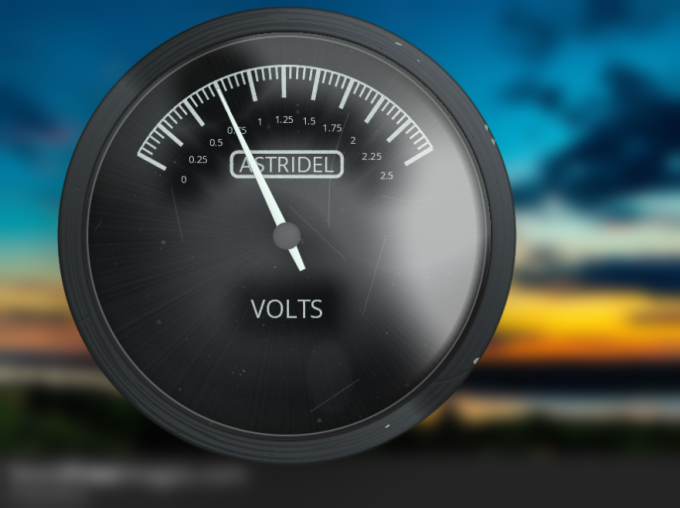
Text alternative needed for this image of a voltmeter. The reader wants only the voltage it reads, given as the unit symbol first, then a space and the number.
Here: V 0.75
